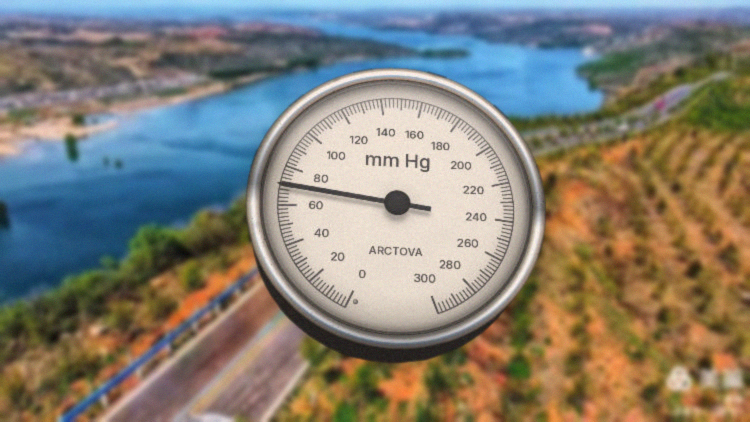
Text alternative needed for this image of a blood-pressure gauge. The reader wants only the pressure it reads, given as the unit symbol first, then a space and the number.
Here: mmHg 70
